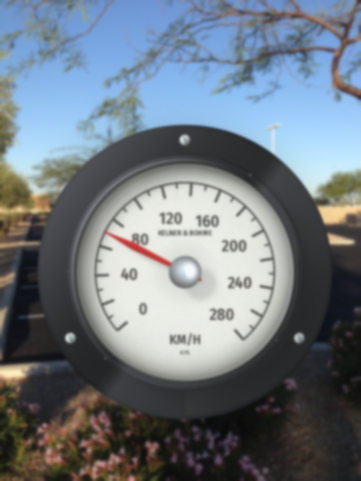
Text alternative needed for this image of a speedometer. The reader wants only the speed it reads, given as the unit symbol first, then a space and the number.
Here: km/h 70
